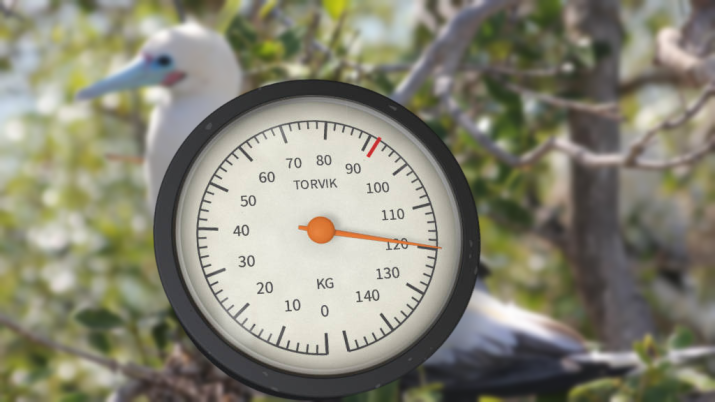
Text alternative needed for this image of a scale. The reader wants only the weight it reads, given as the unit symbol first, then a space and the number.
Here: kg 120
